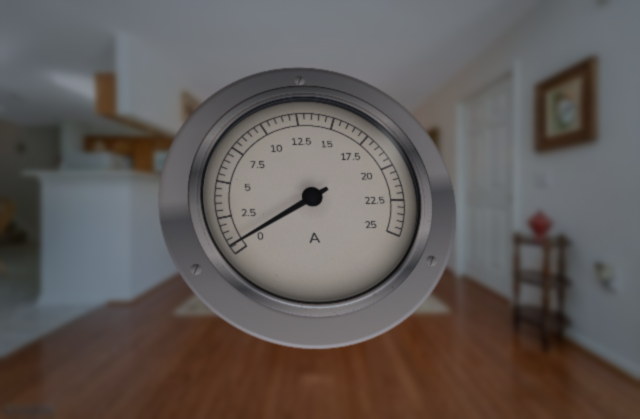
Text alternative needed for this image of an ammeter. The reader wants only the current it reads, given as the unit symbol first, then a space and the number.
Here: A 0.5
